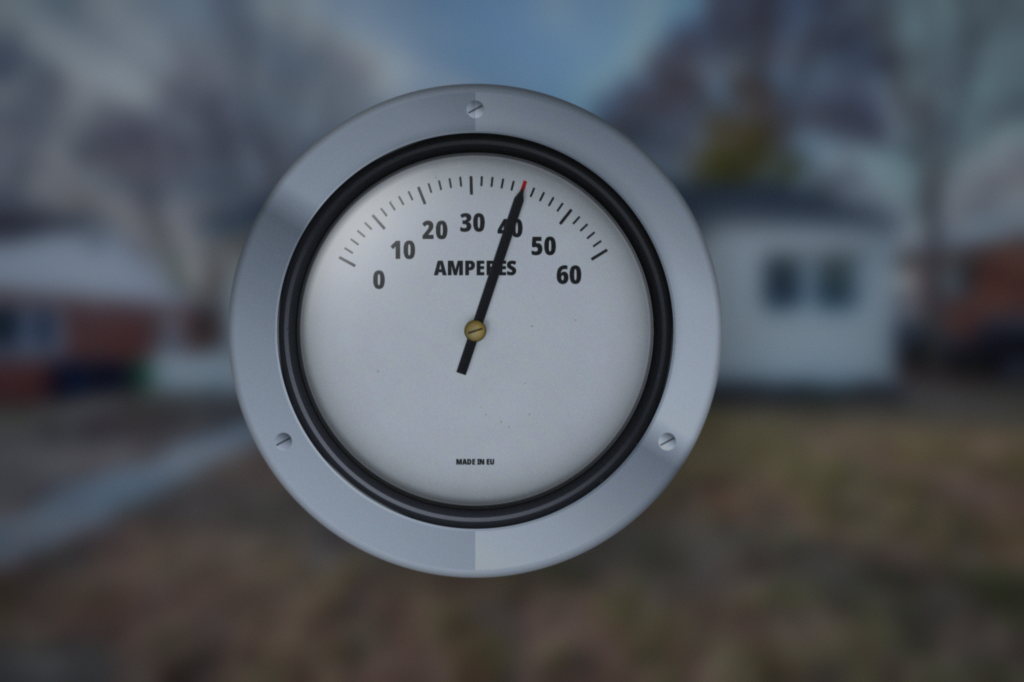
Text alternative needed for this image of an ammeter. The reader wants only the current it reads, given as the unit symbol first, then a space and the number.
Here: A 40
